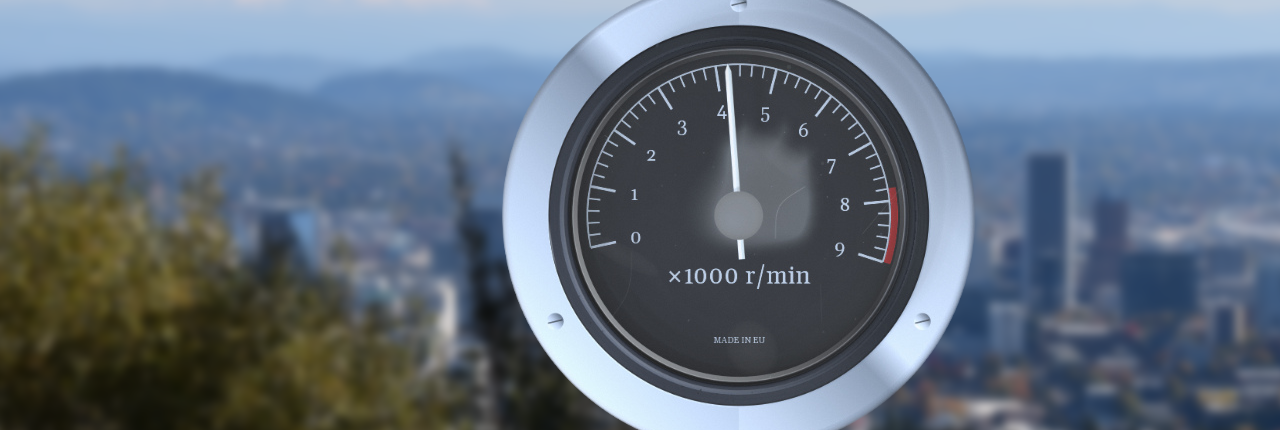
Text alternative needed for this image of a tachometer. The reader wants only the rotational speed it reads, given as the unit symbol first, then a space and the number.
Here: rpm 4200
